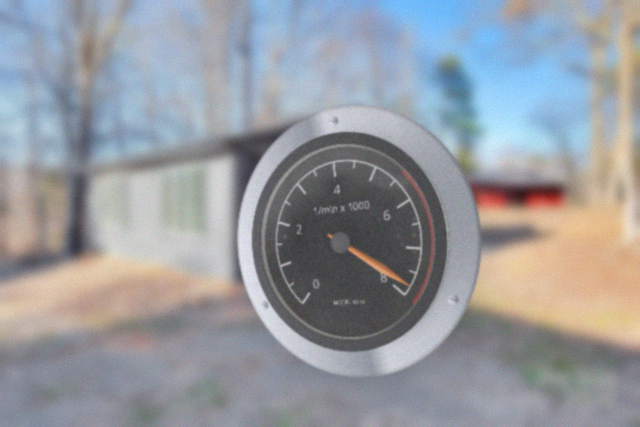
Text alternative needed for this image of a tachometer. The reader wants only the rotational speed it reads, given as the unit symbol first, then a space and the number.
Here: rpm 7750
